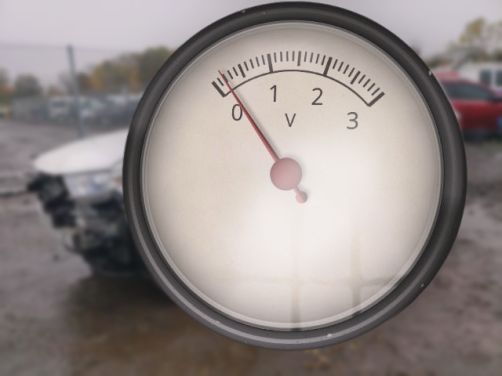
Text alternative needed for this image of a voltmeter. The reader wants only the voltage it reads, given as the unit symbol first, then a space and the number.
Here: V 0.2
